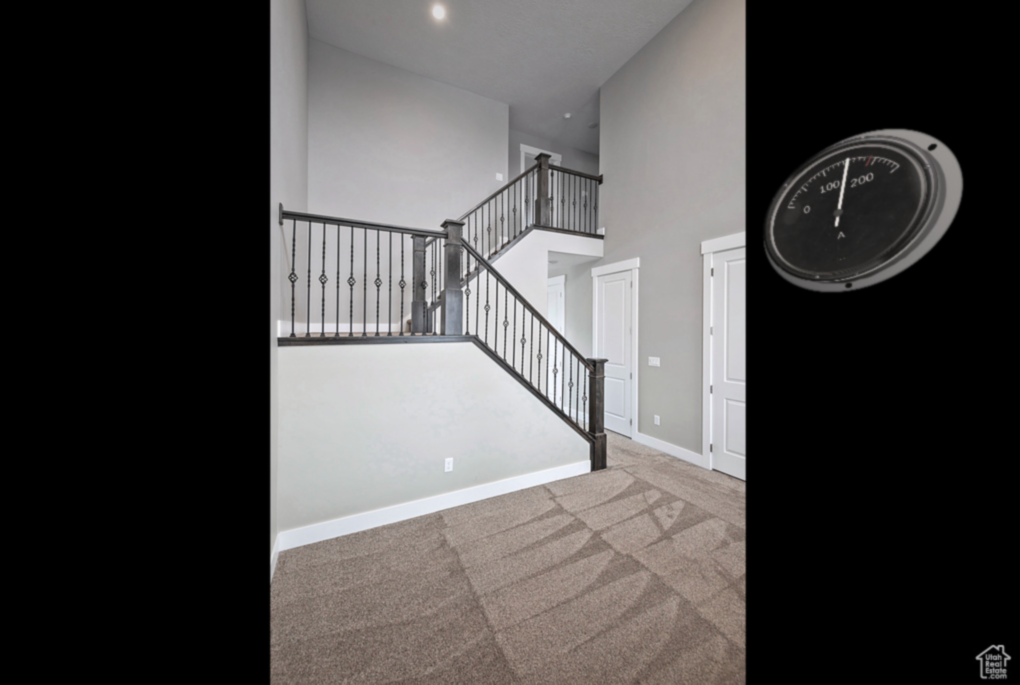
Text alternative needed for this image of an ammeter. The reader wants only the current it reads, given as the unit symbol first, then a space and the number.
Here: A 150
